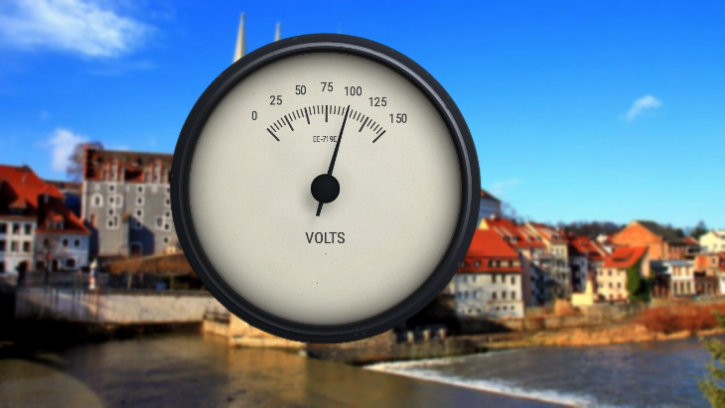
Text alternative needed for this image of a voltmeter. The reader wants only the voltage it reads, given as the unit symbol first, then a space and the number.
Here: V 100
